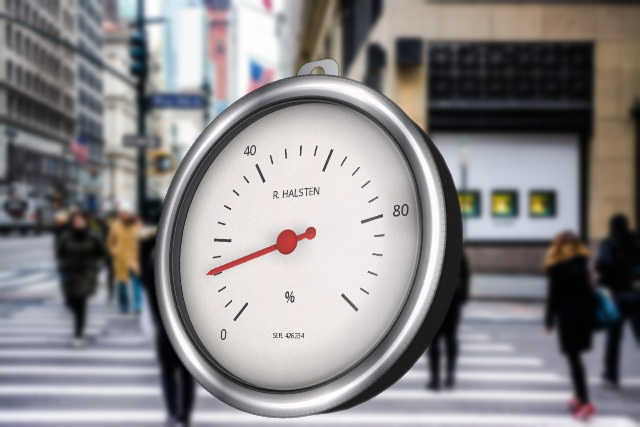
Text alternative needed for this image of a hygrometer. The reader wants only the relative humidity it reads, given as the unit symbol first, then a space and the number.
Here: % 12
